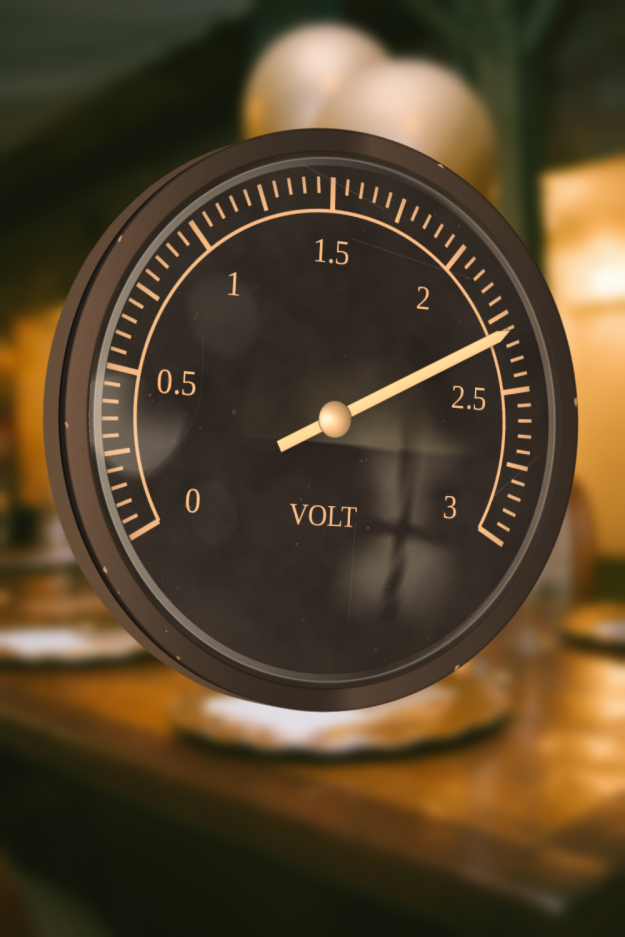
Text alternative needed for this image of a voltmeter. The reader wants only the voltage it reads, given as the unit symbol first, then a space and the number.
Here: V 2.3
